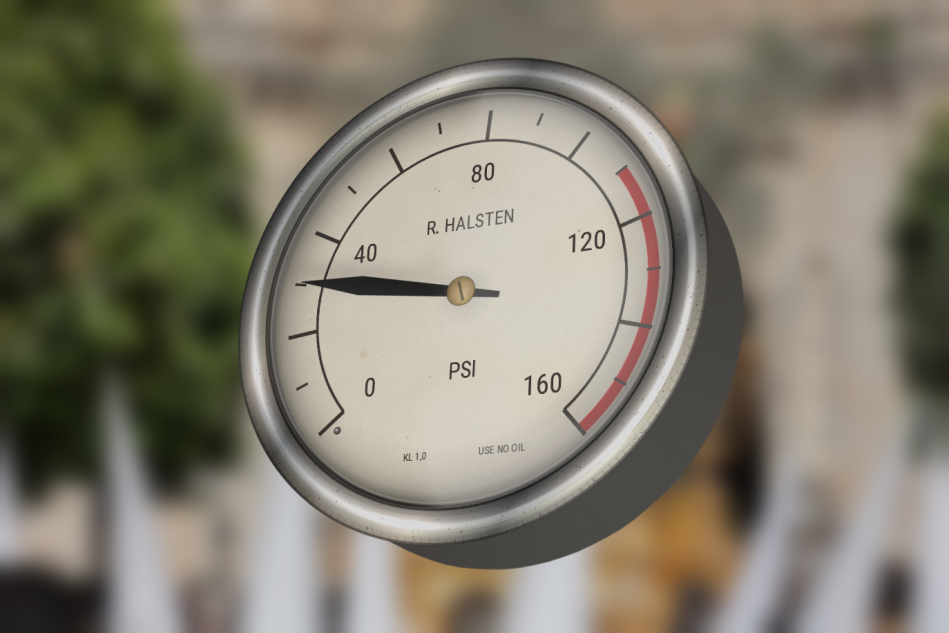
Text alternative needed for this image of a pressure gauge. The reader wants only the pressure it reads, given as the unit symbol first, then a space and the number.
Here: psi 30
